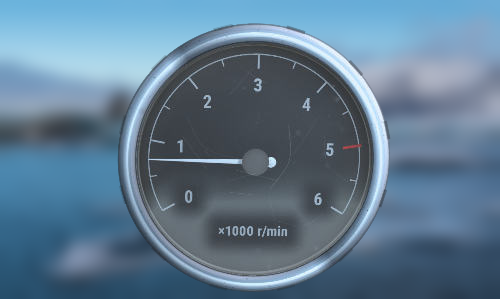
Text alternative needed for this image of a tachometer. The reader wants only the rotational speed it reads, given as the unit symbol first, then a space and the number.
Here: rpm 750
